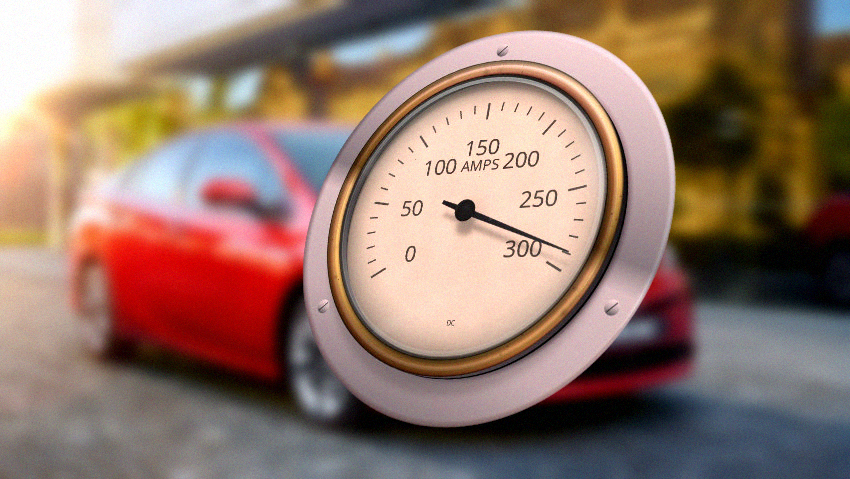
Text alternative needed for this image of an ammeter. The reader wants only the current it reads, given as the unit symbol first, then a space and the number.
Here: A 290
